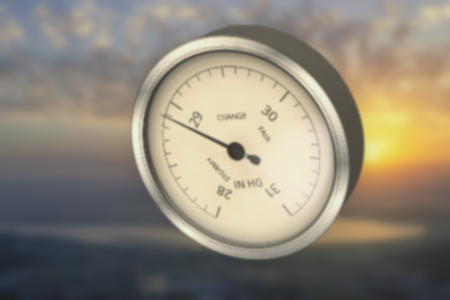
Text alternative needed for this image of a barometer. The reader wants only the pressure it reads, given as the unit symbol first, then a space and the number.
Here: inHg 28.9
